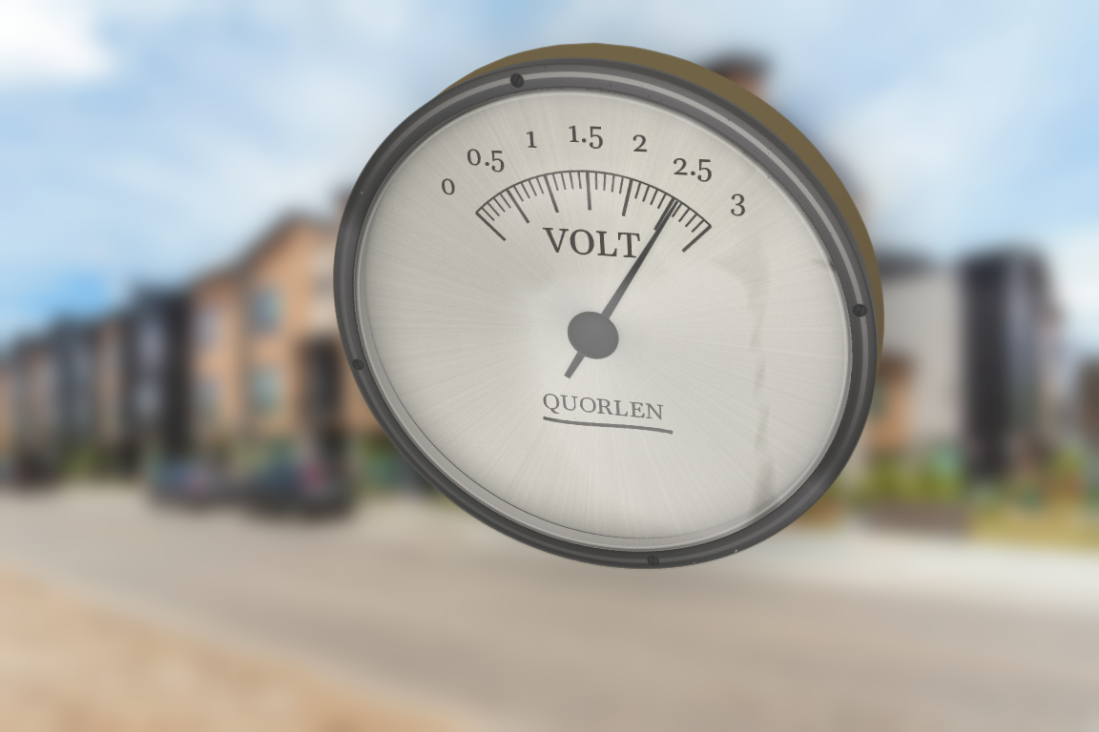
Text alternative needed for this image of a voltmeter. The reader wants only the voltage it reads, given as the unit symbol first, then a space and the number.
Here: V 2.55
